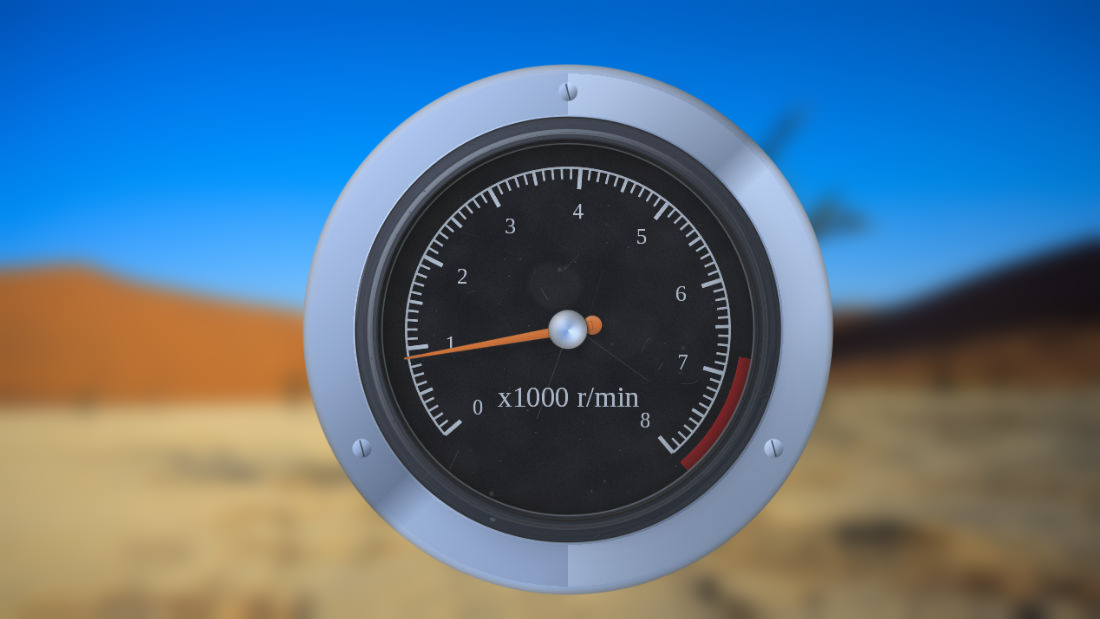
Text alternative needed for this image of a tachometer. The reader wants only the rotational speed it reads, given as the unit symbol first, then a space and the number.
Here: rpm 900
